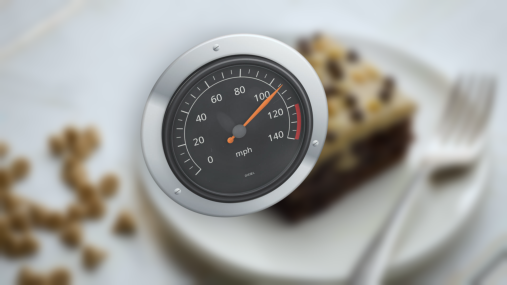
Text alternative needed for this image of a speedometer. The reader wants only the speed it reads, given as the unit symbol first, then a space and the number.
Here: mph 105
